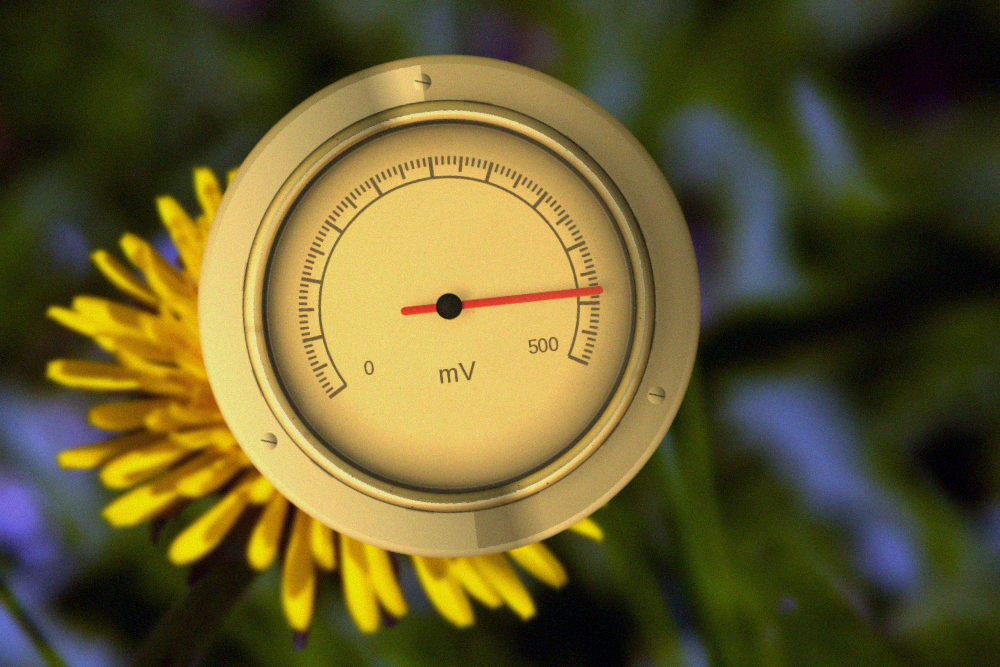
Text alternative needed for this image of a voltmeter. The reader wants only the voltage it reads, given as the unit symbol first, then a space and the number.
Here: mV 440
